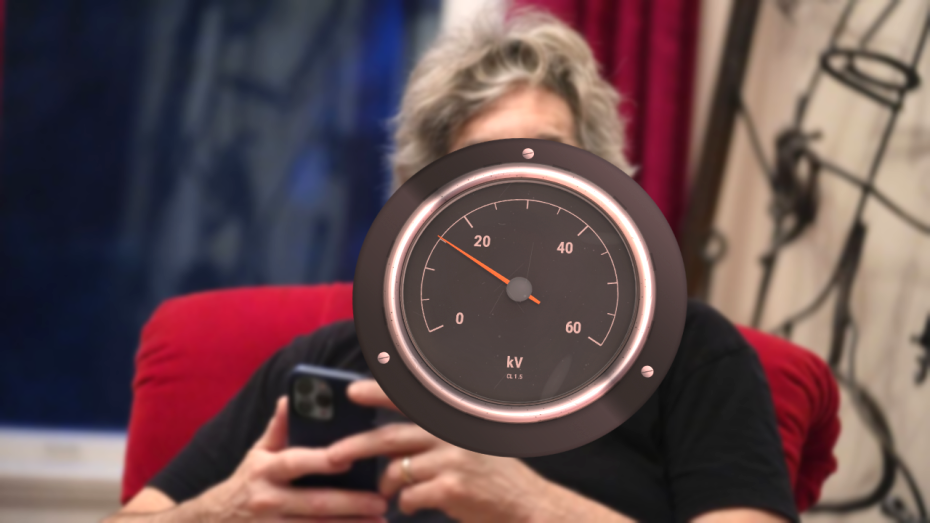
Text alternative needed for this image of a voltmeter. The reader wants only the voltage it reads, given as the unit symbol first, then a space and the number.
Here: kV 15
